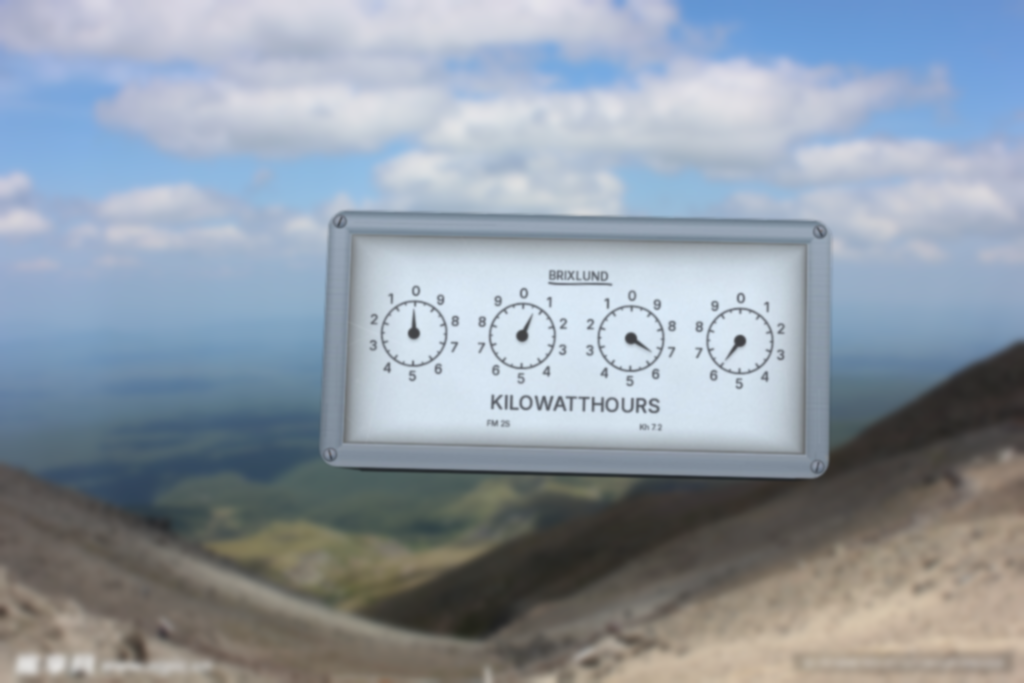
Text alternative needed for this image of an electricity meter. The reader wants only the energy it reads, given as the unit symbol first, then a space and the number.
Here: kWh 66
